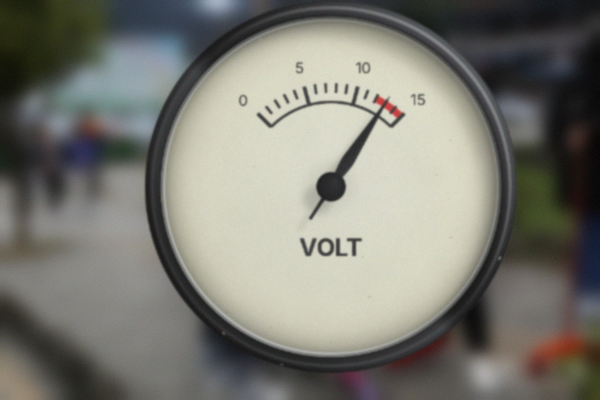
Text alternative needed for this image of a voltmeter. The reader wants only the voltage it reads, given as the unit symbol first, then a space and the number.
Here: V 13
